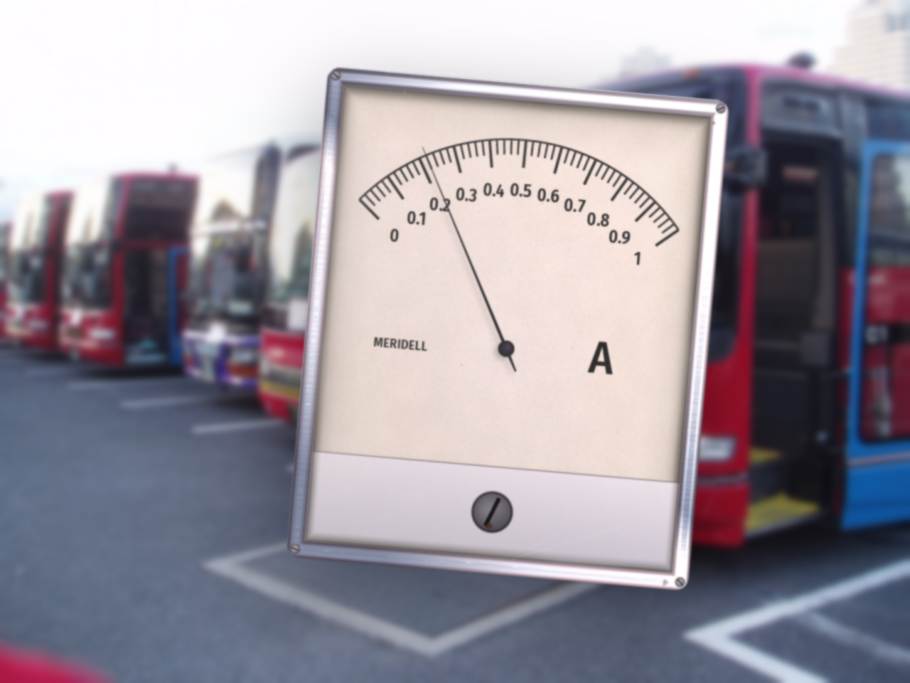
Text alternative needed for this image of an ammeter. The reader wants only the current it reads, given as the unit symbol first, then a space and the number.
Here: A 0.22
